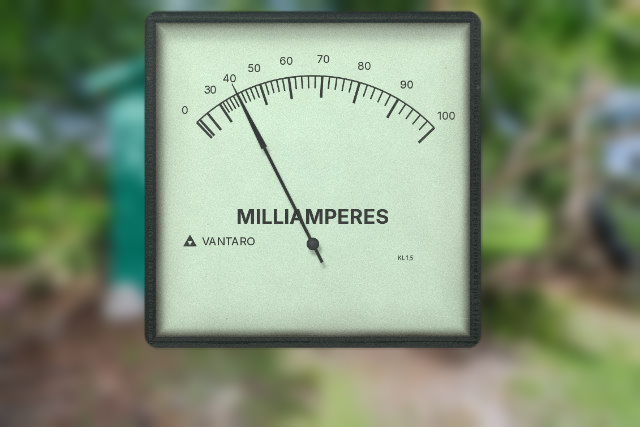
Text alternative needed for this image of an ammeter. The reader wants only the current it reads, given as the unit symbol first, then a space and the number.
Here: mA 40
